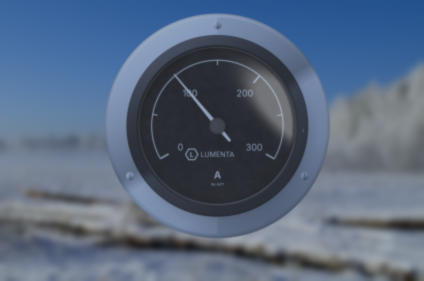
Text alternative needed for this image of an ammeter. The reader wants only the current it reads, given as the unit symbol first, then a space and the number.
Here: A 100
